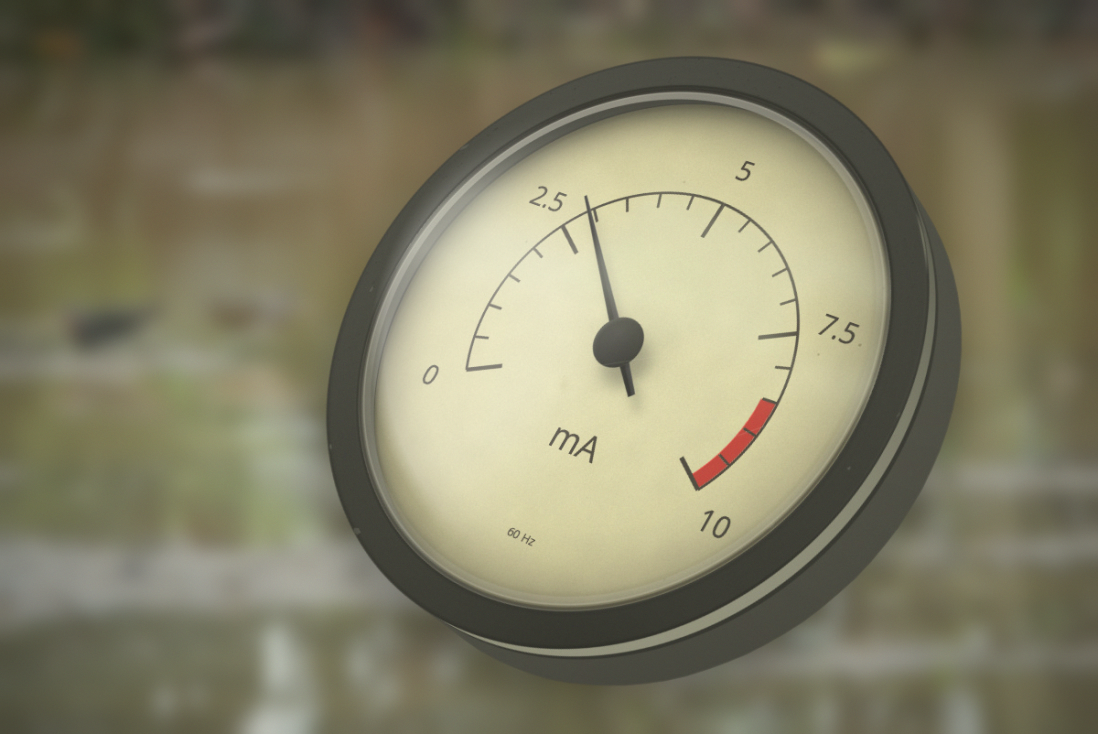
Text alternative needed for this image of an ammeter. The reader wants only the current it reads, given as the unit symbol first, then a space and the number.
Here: mA 3
